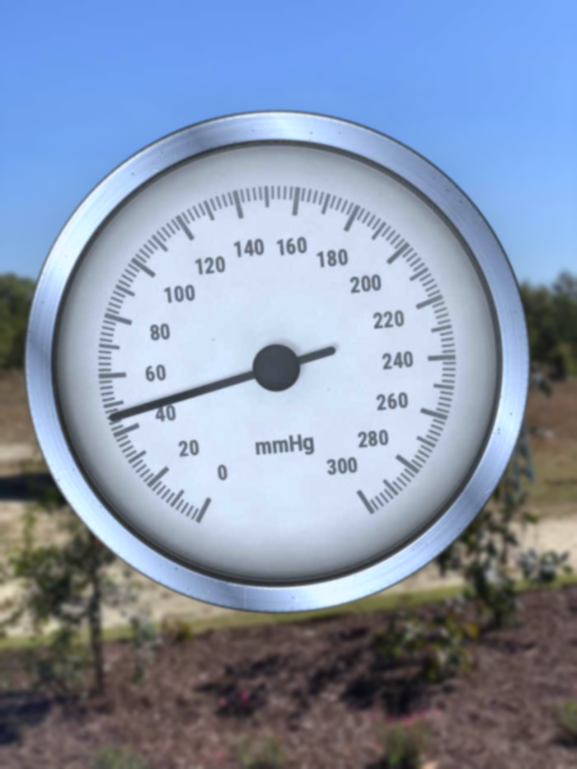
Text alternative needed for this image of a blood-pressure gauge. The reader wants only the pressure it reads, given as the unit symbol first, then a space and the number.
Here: mmHg 46
